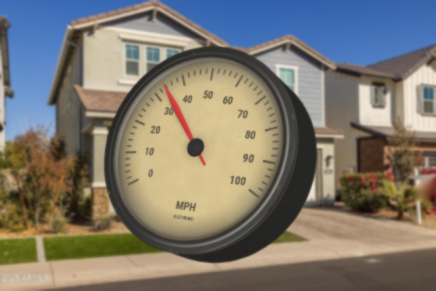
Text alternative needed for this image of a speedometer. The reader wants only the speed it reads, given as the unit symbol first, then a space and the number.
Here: mph 34
